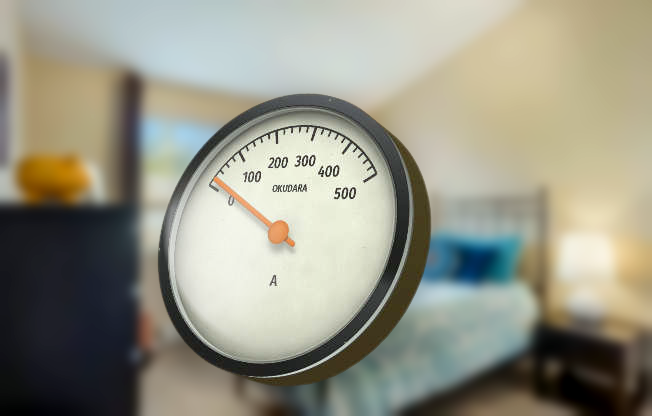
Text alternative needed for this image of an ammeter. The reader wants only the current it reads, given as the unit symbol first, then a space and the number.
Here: A 20
